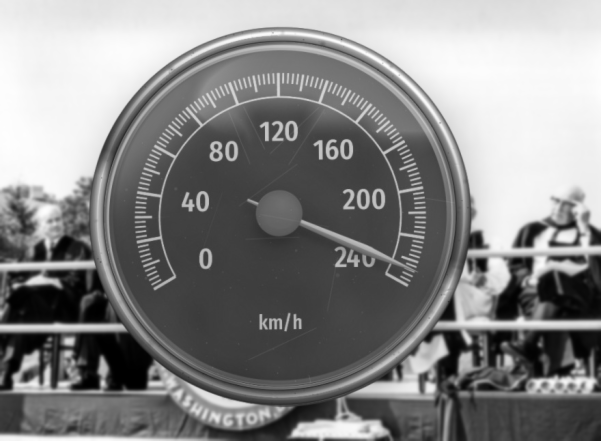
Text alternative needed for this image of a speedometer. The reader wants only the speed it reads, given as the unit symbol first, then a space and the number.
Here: km/h 234
